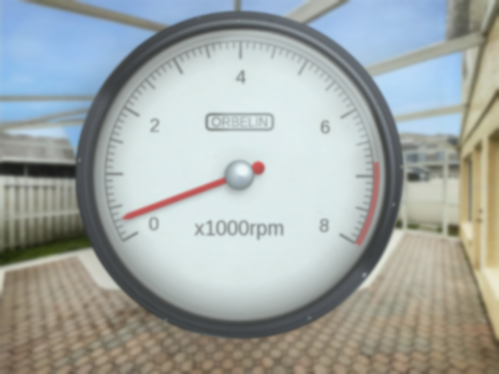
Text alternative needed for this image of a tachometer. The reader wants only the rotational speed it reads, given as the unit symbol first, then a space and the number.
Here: rpm 300
